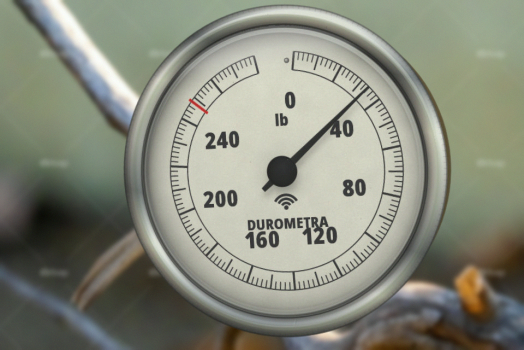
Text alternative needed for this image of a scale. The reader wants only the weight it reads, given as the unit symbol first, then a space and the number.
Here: lb 34
